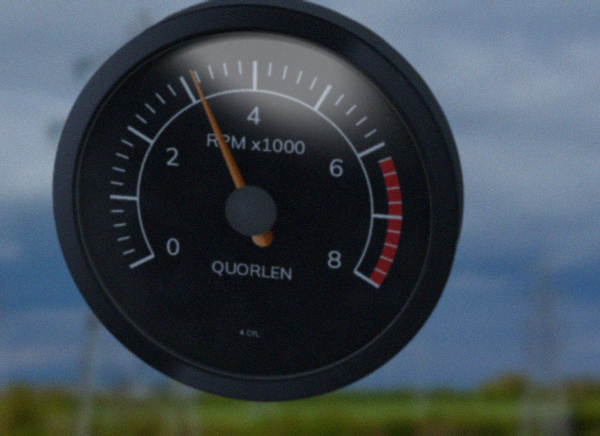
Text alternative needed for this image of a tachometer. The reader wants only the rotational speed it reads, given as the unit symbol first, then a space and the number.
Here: rpm 3200
